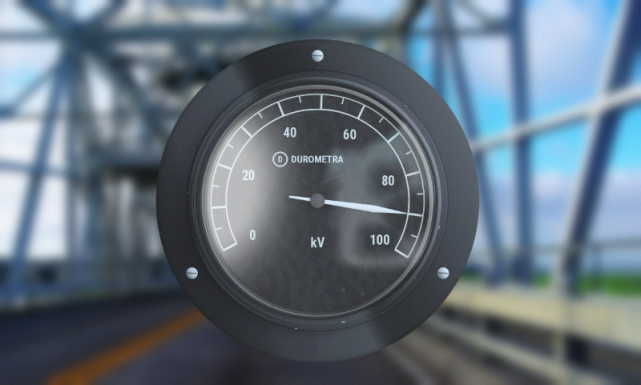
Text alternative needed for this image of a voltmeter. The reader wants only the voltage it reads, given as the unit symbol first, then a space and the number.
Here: kV 90
